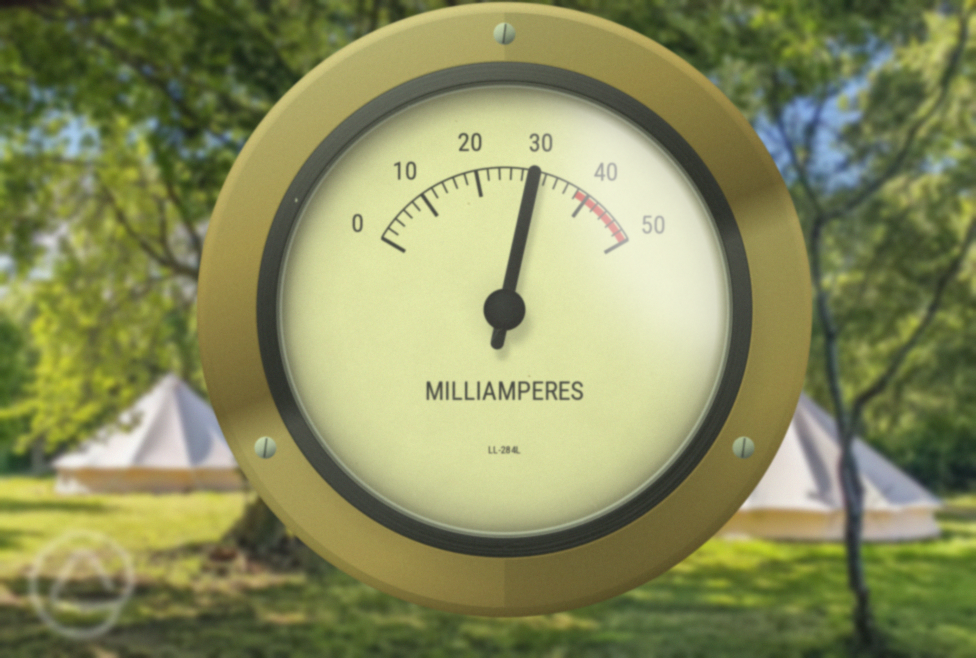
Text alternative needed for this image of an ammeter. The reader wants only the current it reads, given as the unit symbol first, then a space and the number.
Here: mA 30
